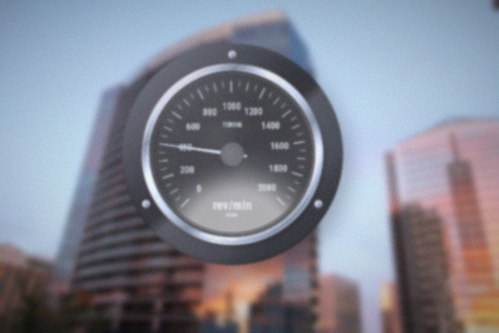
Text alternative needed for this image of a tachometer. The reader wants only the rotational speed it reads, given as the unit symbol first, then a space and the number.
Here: rpm 400
